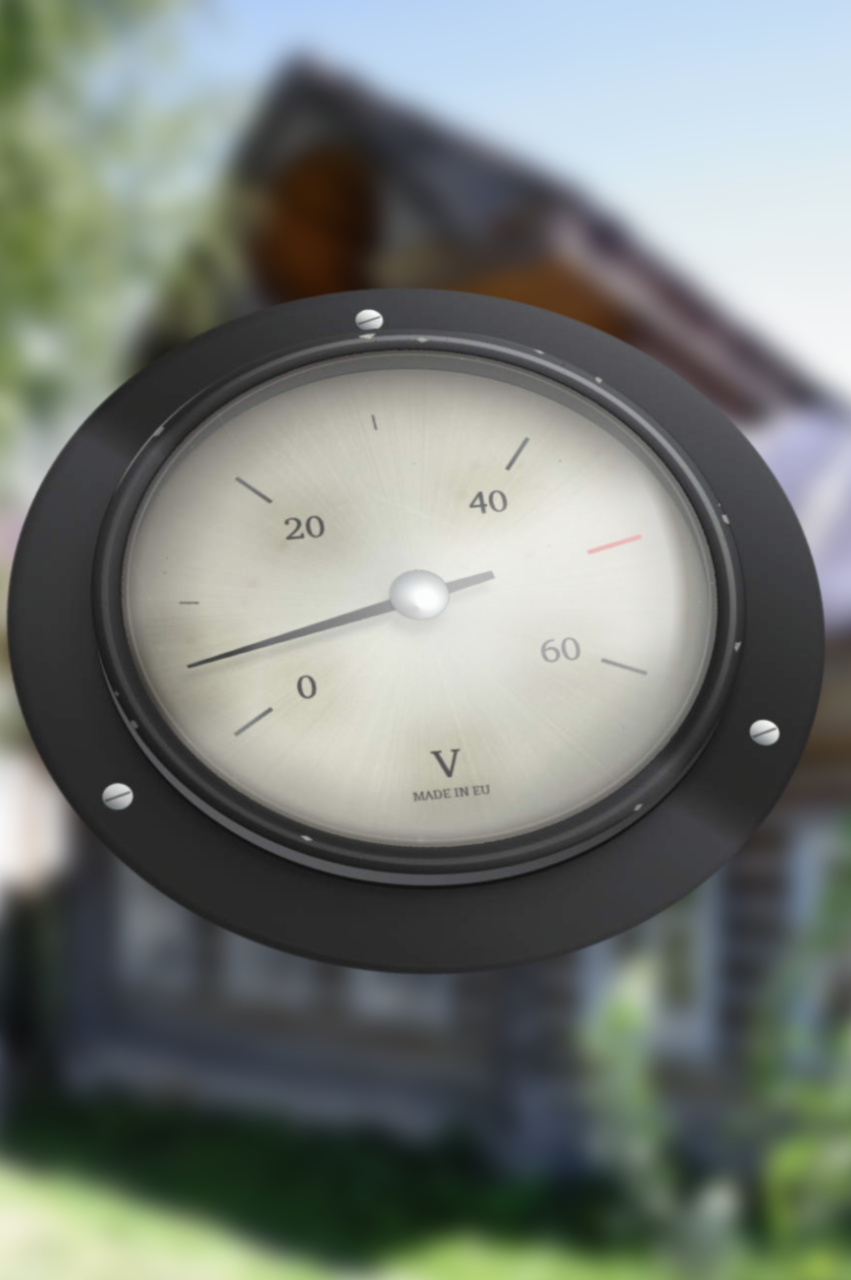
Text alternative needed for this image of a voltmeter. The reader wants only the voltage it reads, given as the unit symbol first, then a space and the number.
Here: V 5
